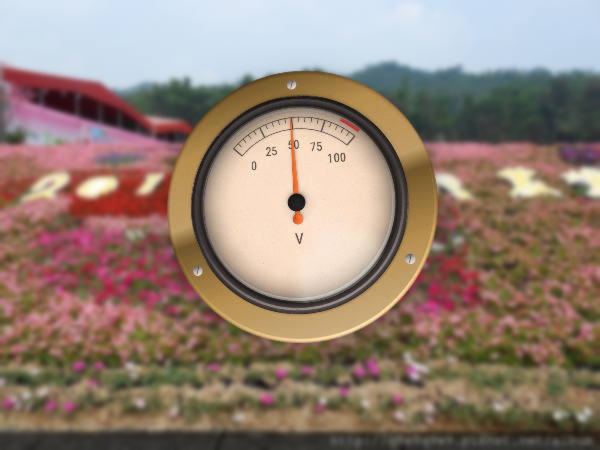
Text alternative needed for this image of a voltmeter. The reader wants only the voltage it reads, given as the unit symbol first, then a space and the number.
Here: V 50
